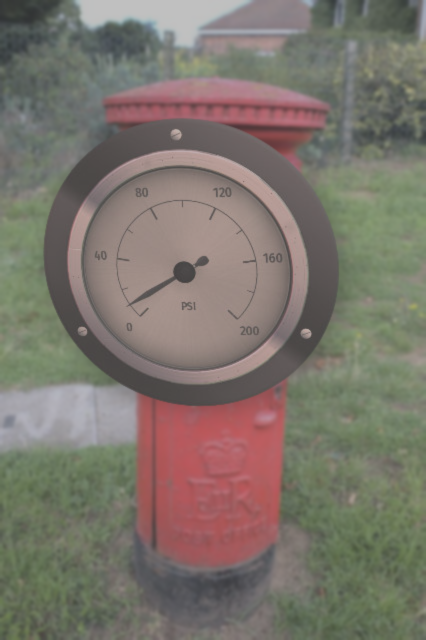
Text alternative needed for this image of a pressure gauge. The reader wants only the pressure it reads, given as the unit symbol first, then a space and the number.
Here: psi 10
